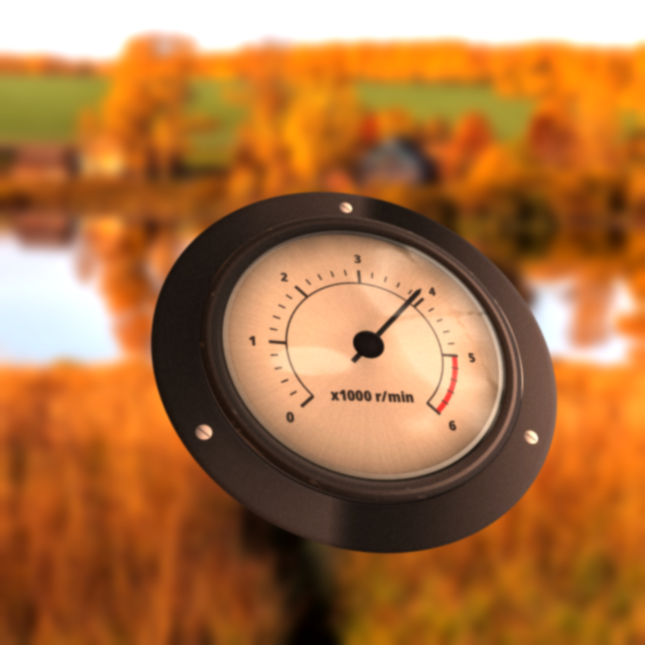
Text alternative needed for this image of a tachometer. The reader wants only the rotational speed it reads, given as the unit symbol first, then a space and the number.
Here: rpm 3900
